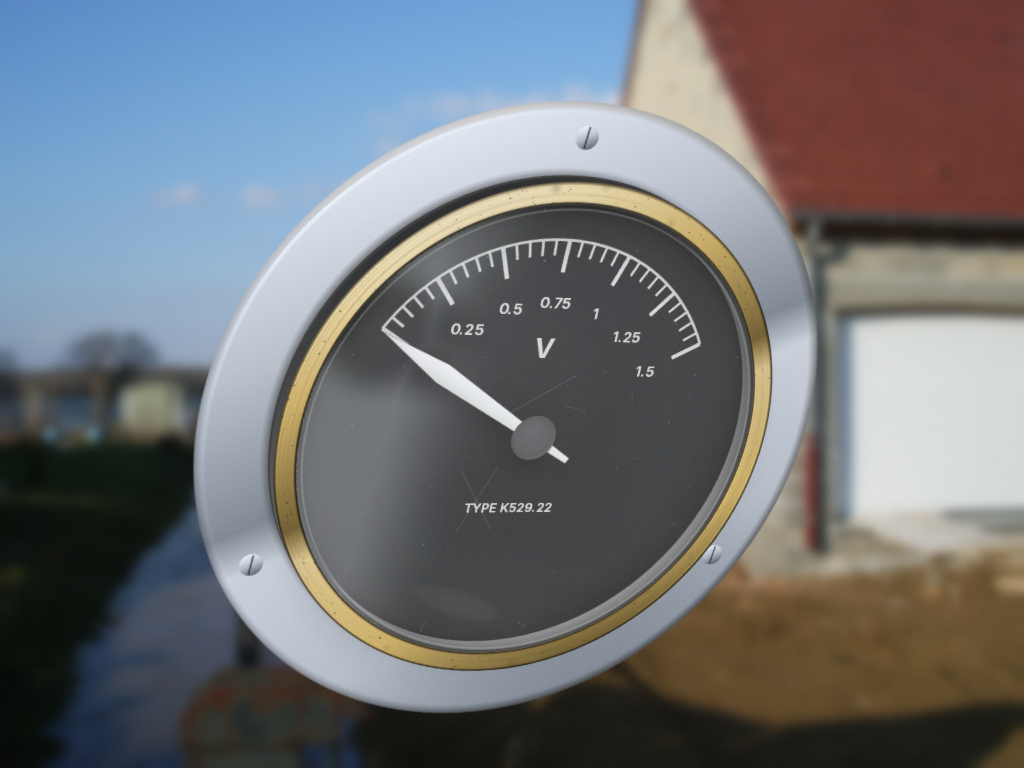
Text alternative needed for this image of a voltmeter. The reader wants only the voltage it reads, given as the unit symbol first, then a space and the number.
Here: V 0
